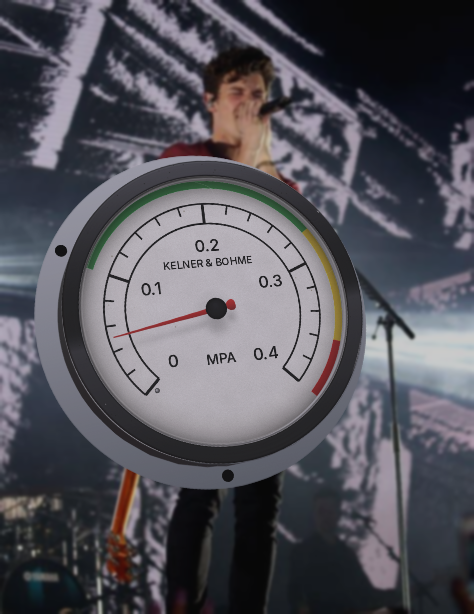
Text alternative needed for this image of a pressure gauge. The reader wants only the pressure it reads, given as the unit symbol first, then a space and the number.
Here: MPa 0.05
